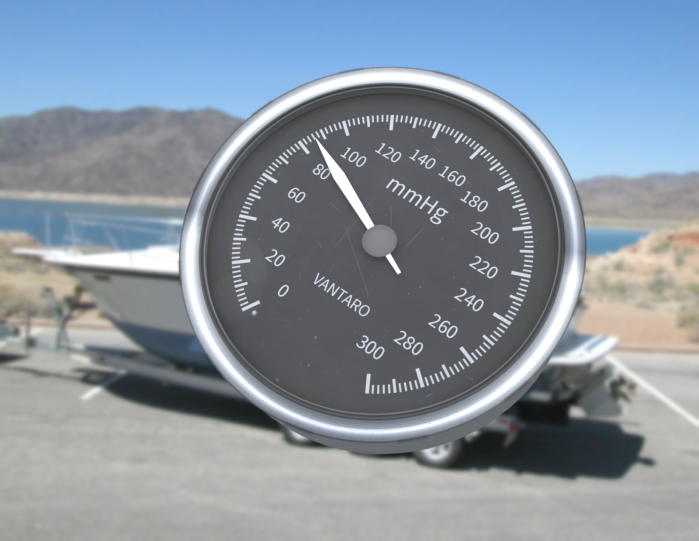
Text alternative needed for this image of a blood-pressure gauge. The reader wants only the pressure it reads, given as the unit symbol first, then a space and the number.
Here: mmHg 86
